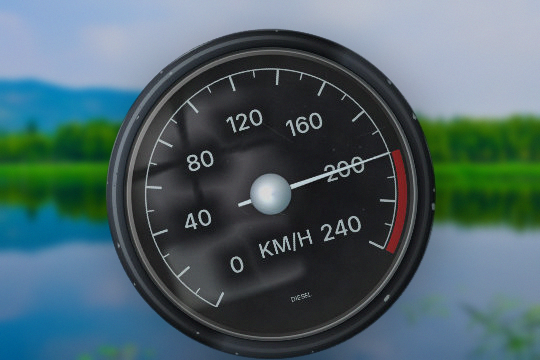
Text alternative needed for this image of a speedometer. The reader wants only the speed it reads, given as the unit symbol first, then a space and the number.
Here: km/h 200
